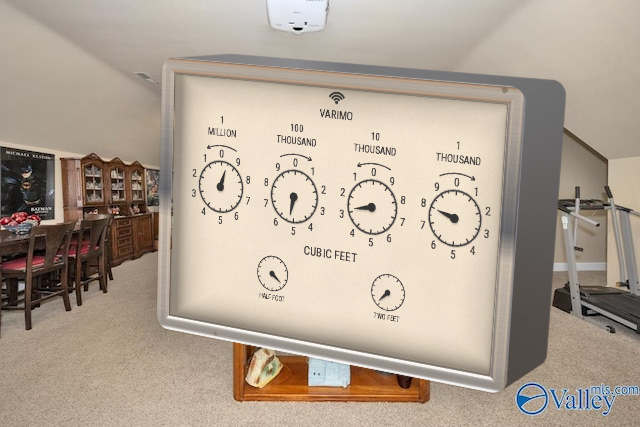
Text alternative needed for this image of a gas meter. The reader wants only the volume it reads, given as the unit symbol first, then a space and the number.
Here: ft³ 952800
